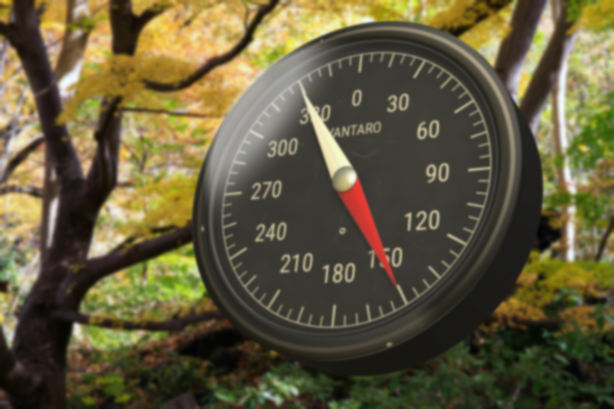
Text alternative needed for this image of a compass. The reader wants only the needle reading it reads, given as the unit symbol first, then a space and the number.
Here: ° 150
